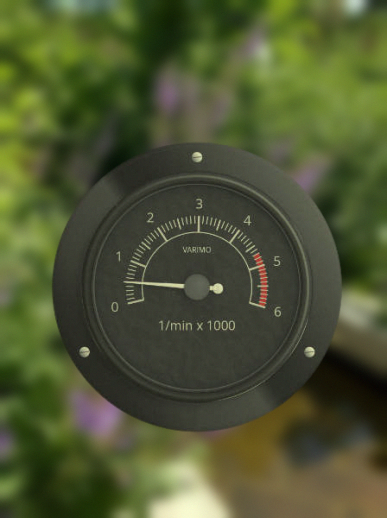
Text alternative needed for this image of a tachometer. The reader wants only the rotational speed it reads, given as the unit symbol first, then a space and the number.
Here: rpm 500
